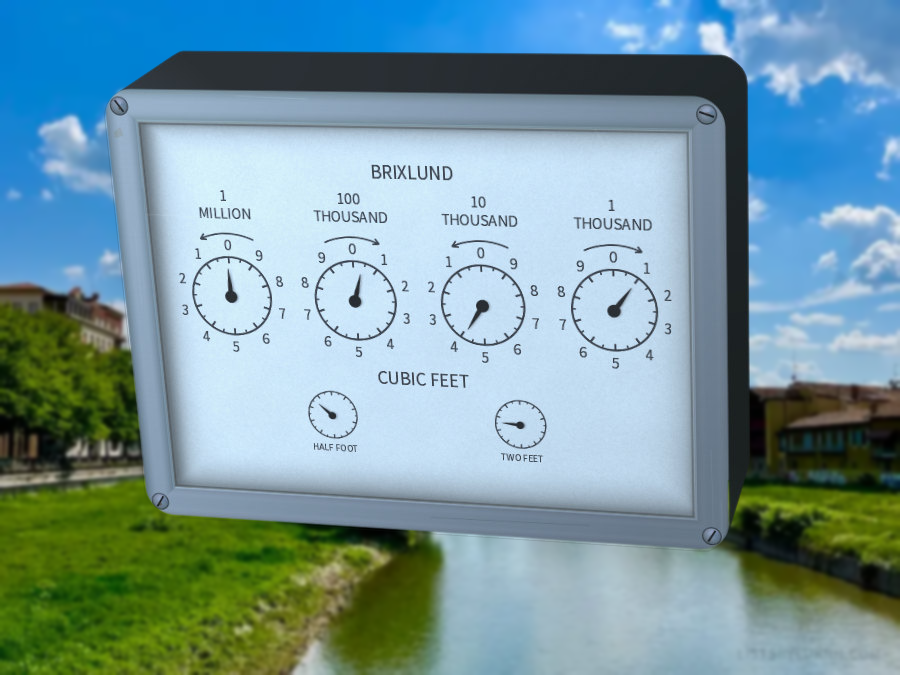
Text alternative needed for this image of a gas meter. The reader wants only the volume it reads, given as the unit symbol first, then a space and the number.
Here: ft³ 4100
